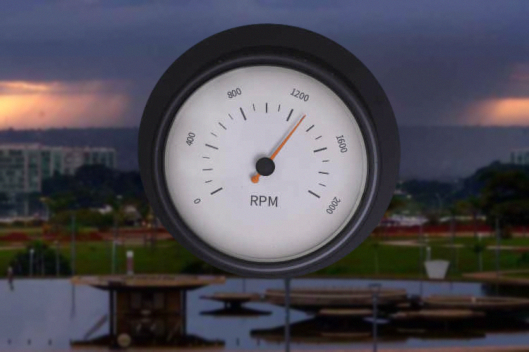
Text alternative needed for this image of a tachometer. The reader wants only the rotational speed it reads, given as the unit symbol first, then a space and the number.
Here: rpm 1300
